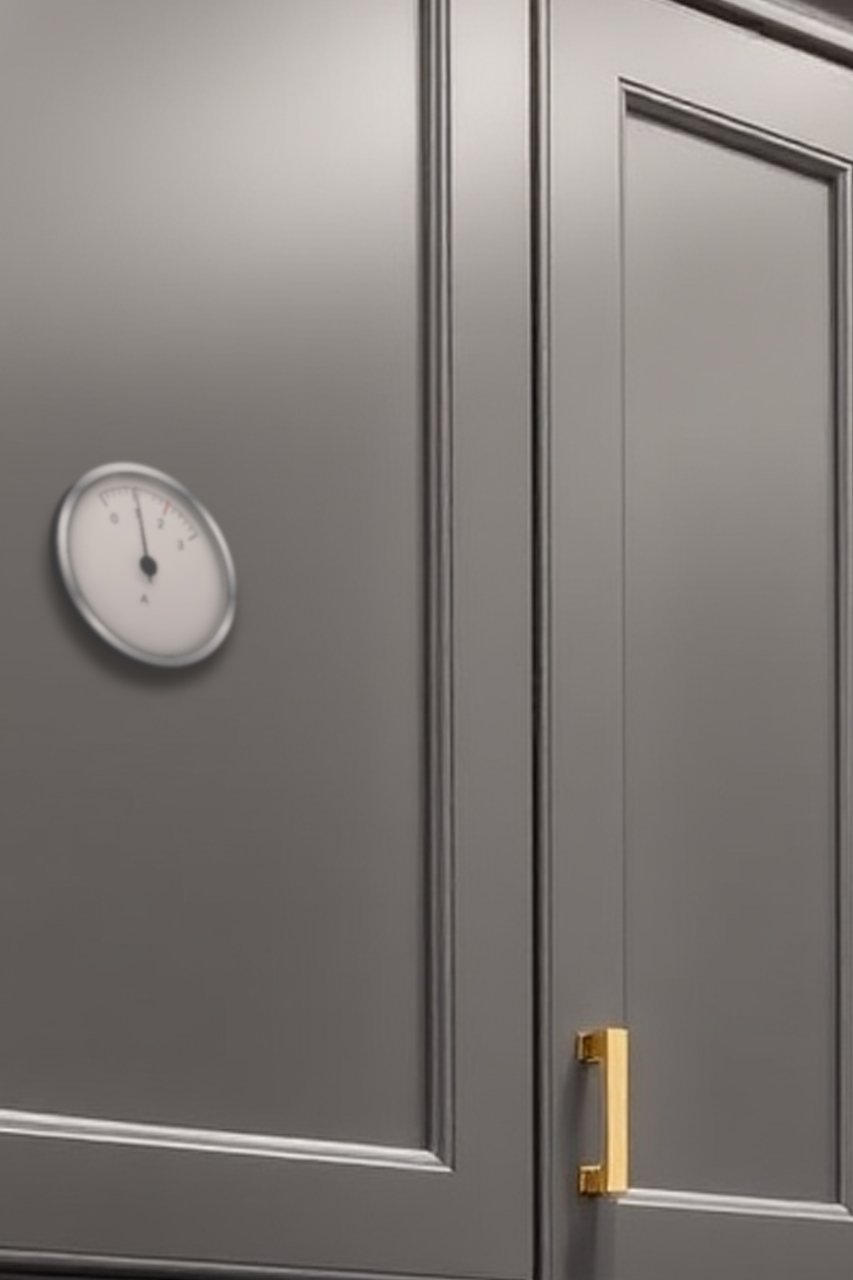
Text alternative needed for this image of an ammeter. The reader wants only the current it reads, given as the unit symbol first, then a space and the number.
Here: A 1
